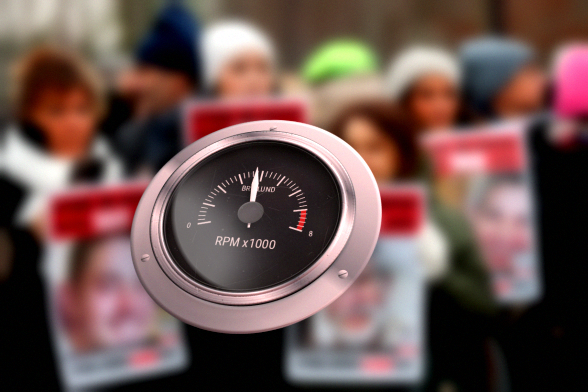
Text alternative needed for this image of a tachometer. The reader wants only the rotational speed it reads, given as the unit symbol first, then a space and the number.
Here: rpm 3800
